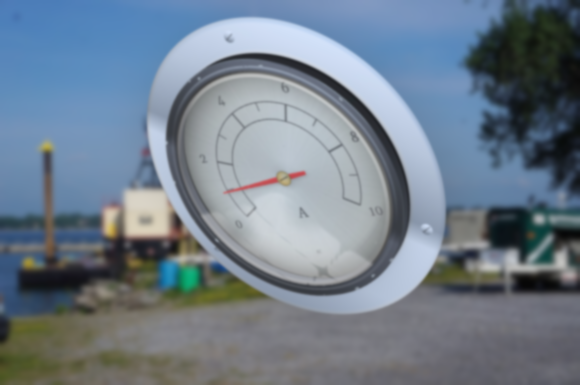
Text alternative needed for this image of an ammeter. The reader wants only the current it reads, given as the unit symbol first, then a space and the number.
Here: A 1
